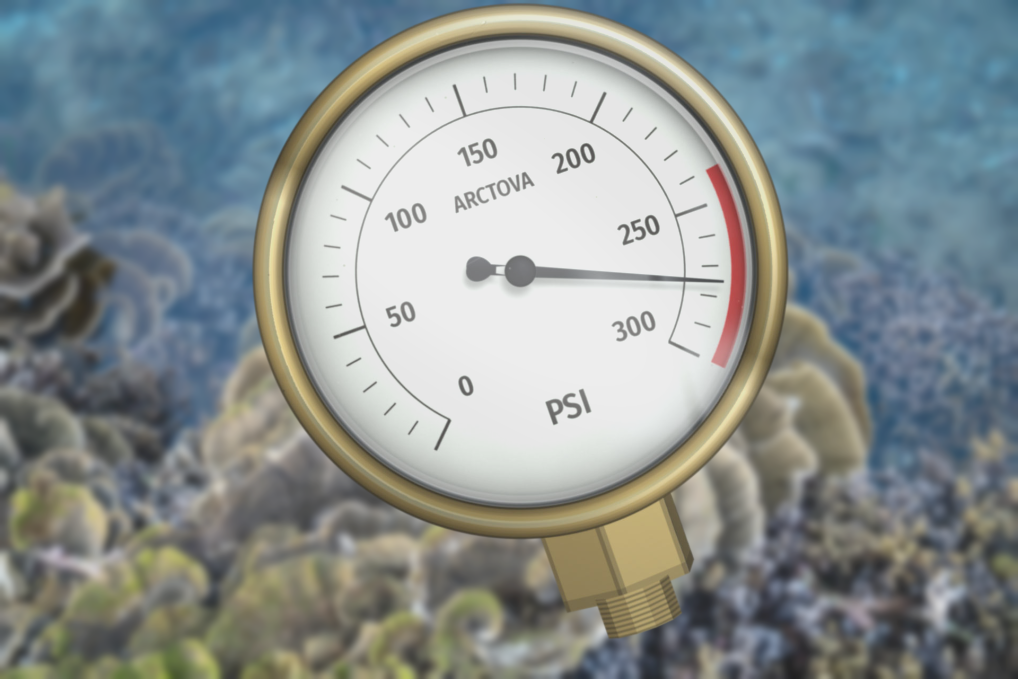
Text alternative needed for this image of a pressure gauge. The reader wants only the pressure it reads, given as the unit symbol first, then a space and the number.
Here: psi 275
